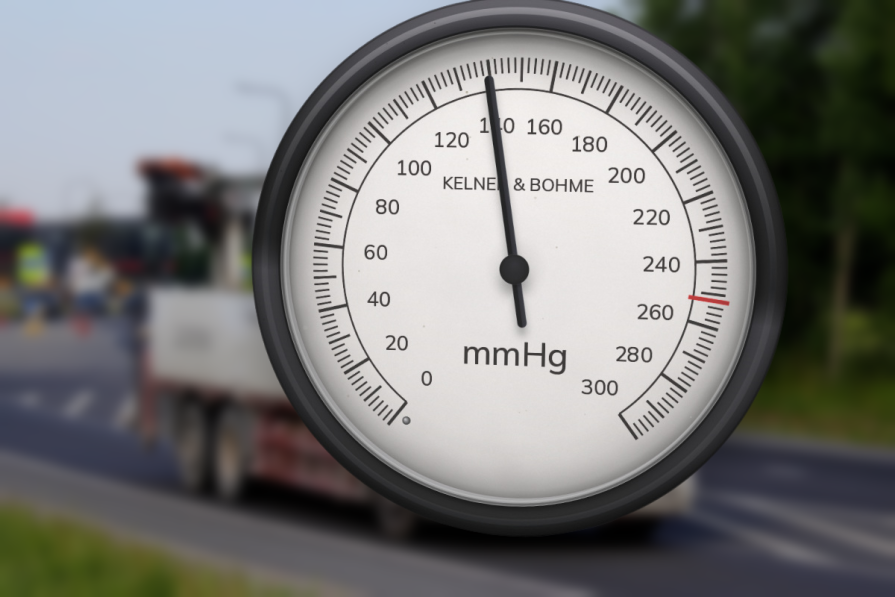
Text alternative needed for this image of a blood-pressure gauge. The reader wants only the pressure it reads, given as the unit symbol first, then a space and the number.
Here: mmHg 140
